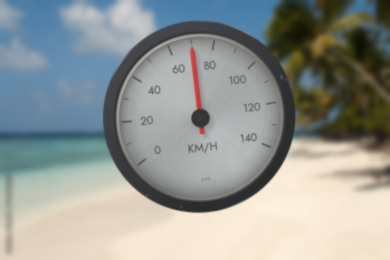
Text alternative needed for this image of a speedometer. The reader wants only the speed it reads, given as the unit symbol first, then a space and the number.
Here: km/h 70
